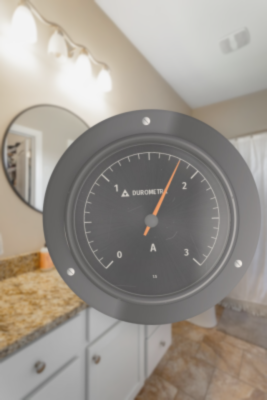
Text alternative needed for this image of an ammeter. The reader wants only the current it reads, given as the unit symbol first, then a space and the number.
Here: A 1.8
